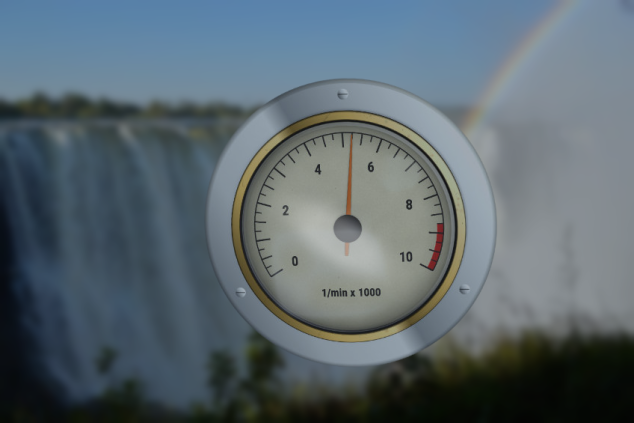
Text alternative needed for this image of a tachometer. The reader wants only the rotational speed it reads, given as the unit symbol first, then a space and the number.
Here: rpm 5250
